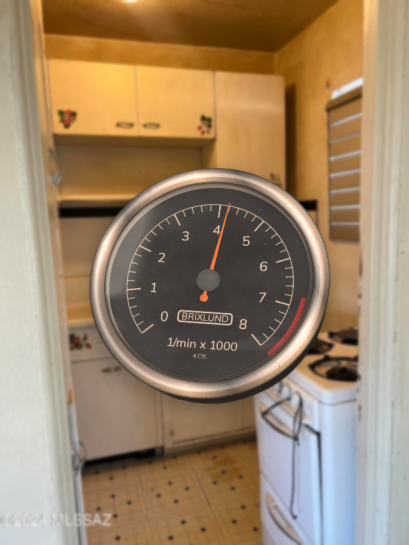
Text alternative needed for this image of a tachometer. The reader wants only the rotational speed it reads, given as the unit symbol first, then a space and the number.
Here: rpm 4200
